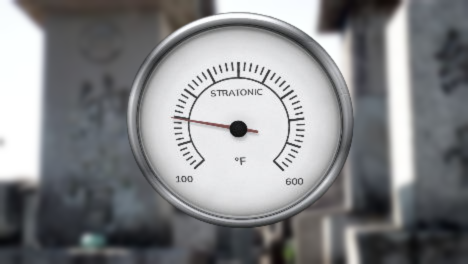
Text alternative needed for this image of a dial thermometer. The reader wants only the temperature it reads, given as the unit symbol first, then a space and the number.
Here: °F 200
